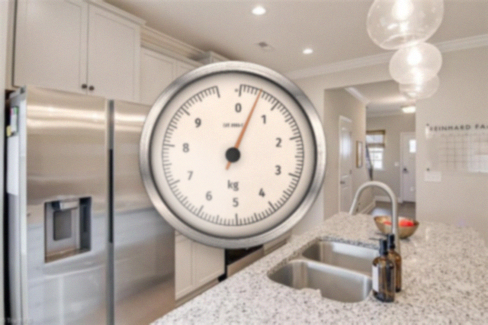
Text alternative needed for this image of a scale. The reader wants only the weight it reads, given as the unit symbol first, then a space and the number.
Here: kg 0.5
